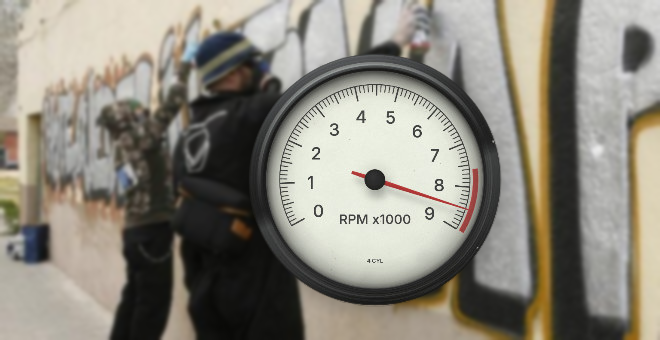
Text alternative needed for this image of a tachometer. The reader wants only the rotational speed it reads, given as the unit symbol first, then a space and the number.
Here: rpm 8500
